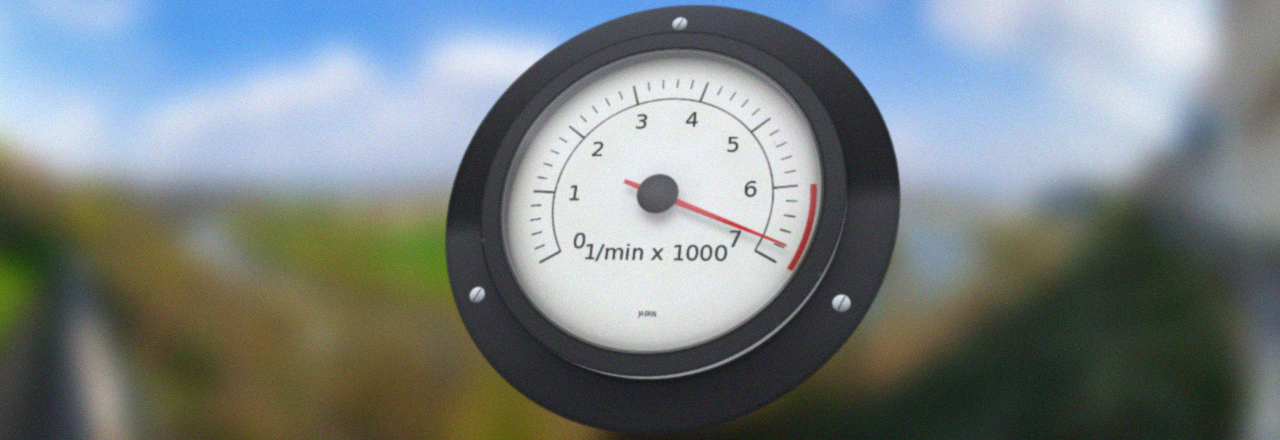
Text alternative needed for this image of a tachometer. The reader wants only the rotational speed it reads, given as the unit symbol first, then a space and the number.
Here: rpm 6800
